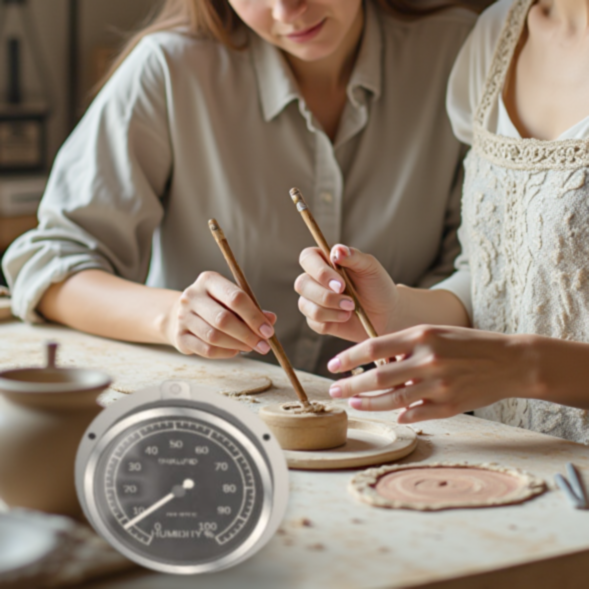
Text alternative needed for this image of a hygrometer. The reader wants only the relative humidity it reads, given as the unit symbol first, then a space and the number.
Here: % 8
